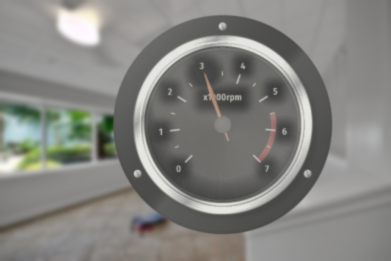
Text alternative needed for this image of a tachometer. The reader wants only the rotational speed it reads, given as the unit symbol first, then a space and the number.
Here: rpm 3000
